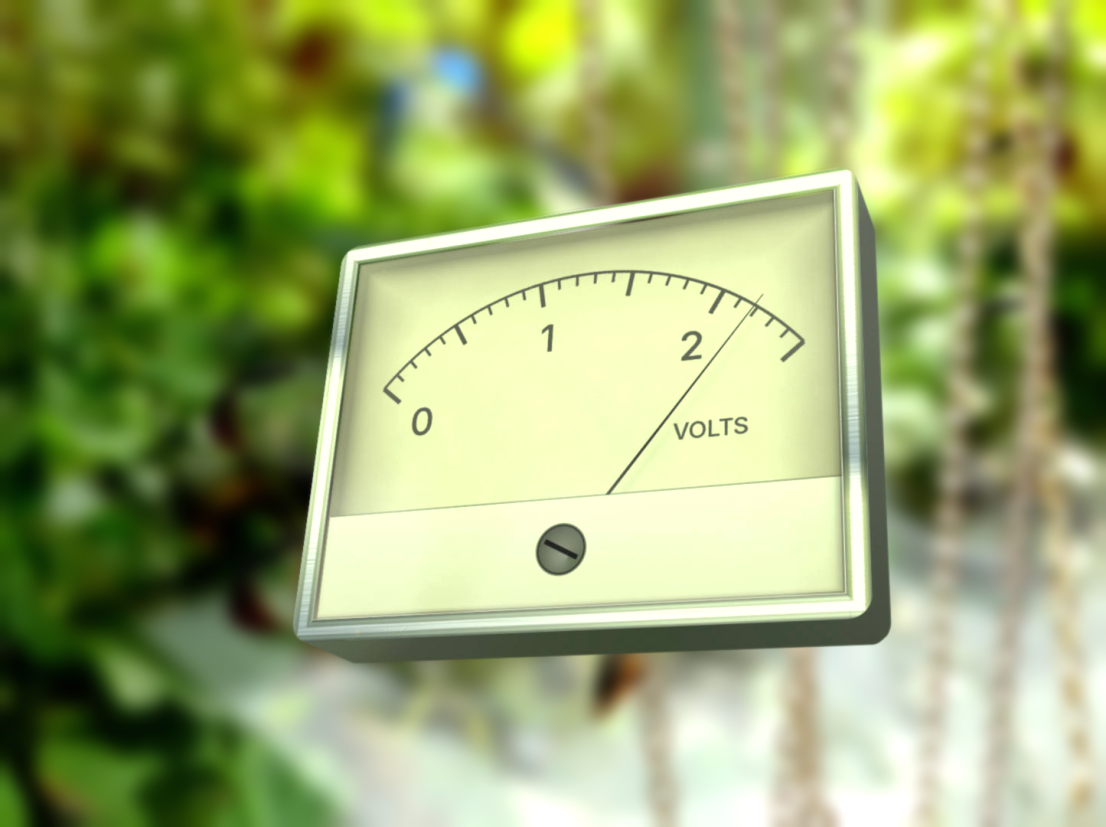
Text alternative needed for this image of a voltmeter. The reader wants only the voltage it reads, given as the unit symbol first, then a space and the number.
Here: V 2.2
